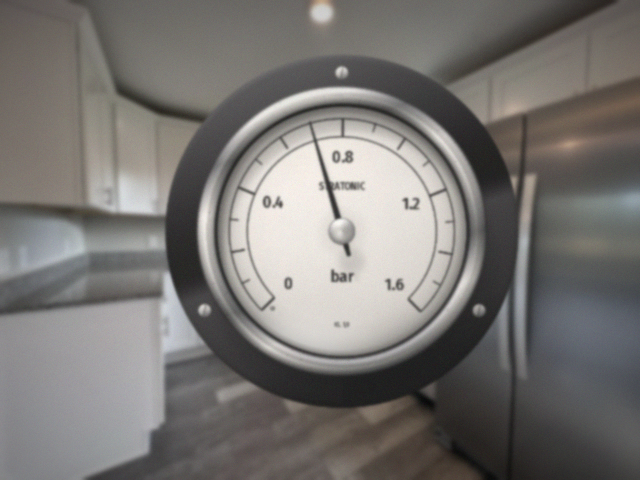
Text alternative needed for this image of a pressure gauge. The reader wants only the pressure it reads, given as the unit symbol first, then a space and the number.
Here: bar 0.7
